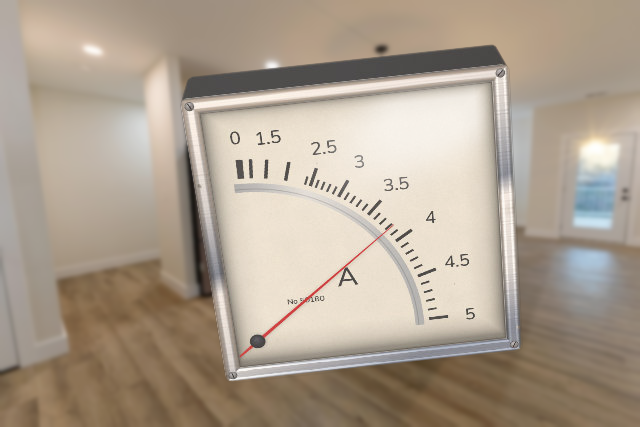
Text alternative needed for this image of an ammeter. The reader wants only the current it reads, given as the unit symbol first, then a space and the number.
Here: A 3.8
